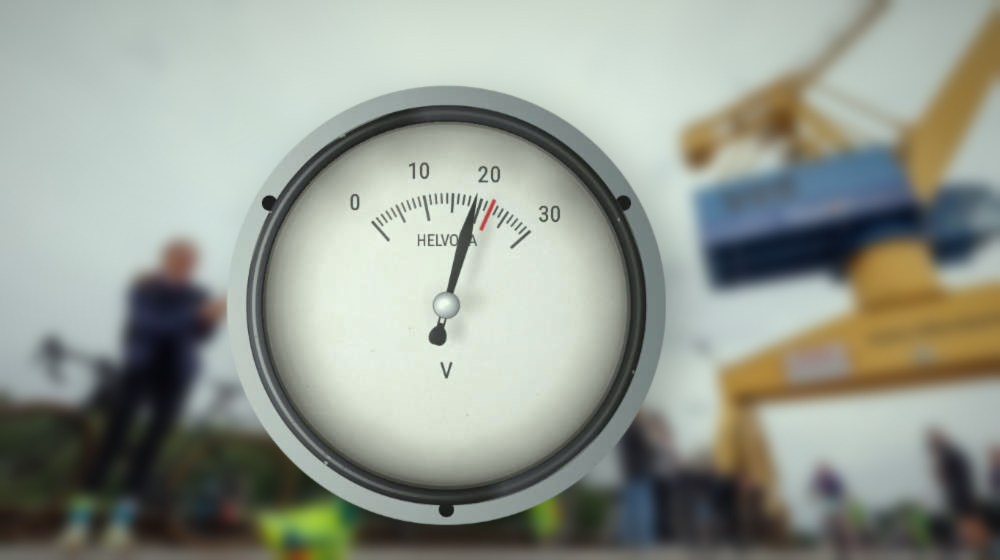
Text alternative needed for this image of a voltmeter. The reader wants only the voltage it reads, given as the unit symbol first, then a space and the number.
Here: V 19
